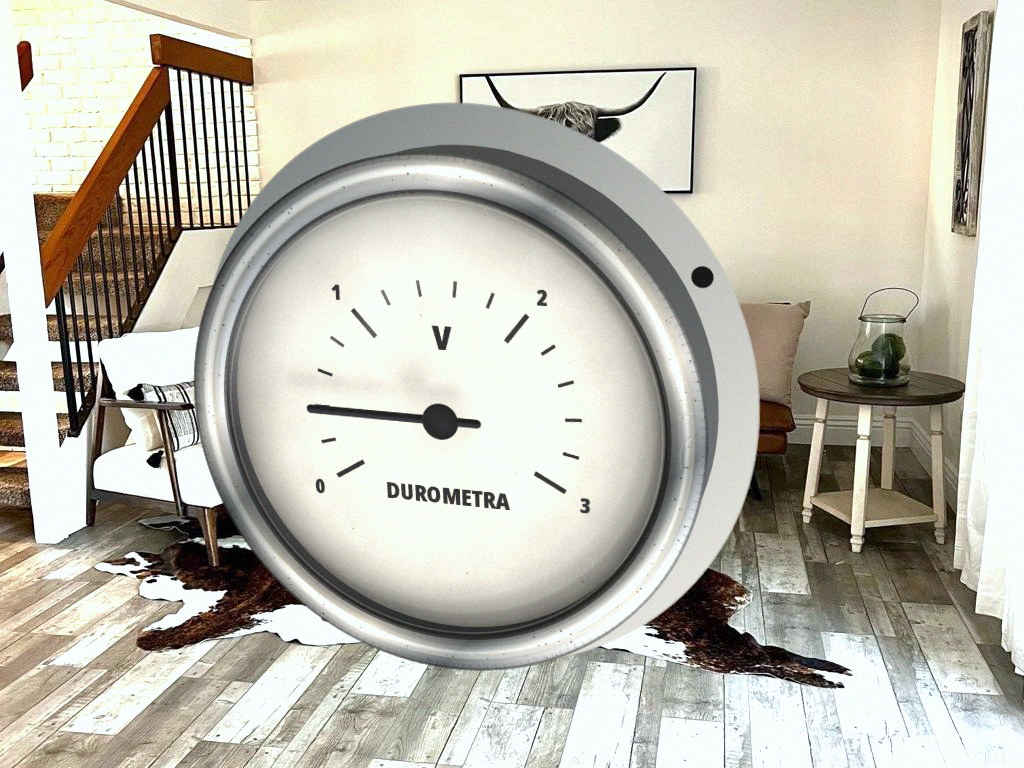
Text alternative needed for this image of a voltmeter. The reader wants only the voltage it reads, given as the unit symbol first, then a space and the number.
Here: V 0.4
